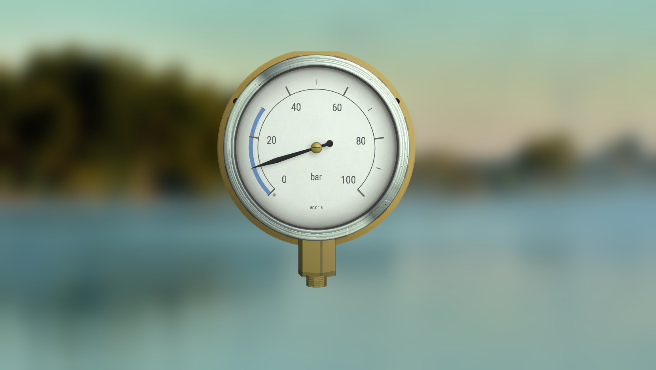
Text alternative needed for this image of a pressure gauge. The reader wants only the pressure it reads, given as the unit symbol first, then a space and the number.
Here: bar 10
